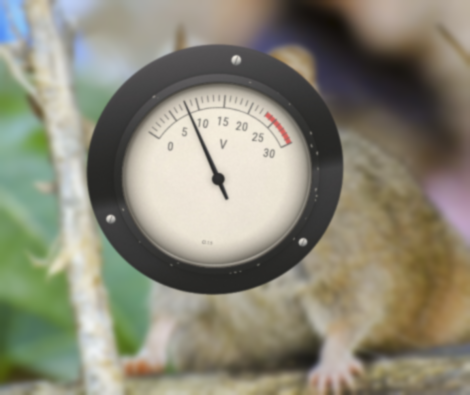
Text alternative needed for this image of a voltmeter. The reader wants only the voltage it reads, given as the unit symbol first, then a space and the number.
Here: V 8
